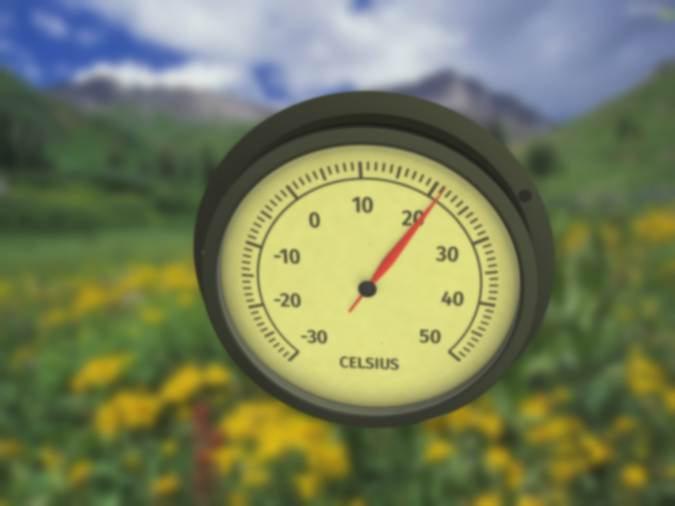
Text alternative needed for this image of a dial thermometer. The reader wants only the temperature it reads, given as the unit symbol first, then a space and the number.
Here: °C 21
